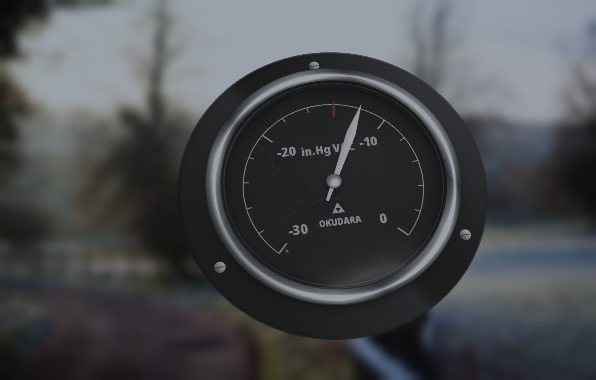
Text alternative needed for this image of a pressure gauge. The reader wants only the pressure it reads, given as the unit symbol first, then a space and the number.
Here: inHg -12
